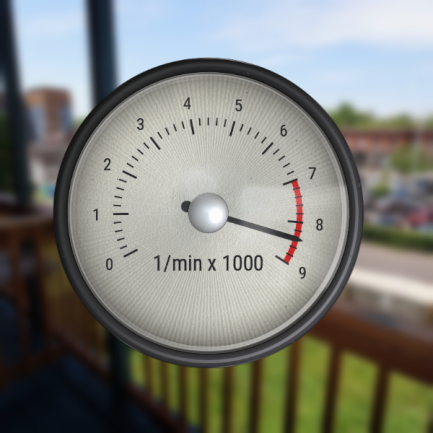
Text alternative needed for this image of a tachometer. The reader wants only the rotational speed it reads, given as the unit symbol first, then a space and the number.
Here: rpm 8400
